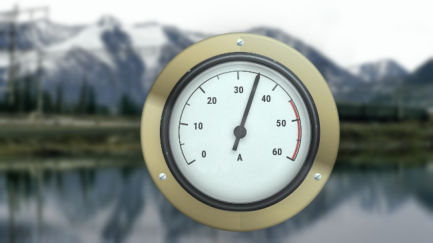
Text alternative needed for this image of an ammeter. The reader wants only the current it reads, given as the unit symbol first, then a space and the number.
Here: A 35
